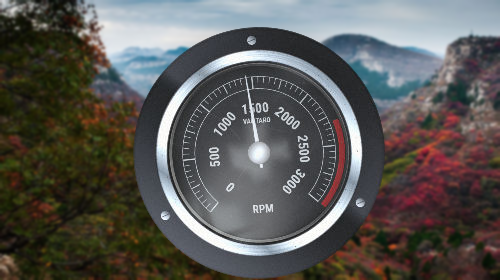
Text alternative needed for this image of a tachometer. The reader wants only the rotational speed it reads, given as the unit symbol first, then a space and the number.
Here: rpm 1450
